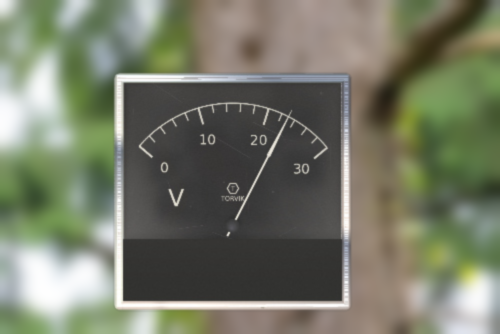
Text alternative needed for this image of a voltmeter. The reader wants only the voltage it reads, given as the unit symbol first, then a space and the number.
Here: V 23
